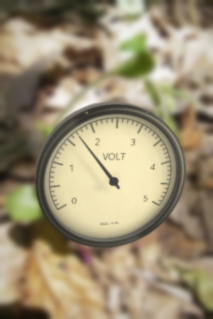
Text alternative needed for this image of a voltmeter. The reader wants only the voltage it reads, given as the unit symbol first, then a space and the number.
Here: V 1.7
